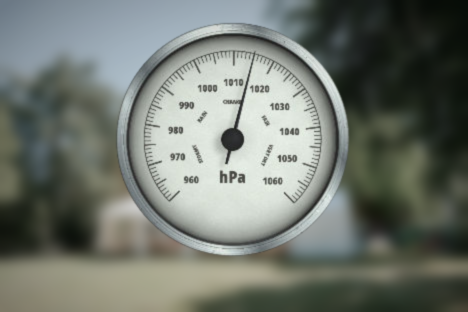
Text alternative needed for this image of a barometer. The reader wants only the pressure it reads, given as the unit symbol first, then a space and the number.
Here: hPa 1015
